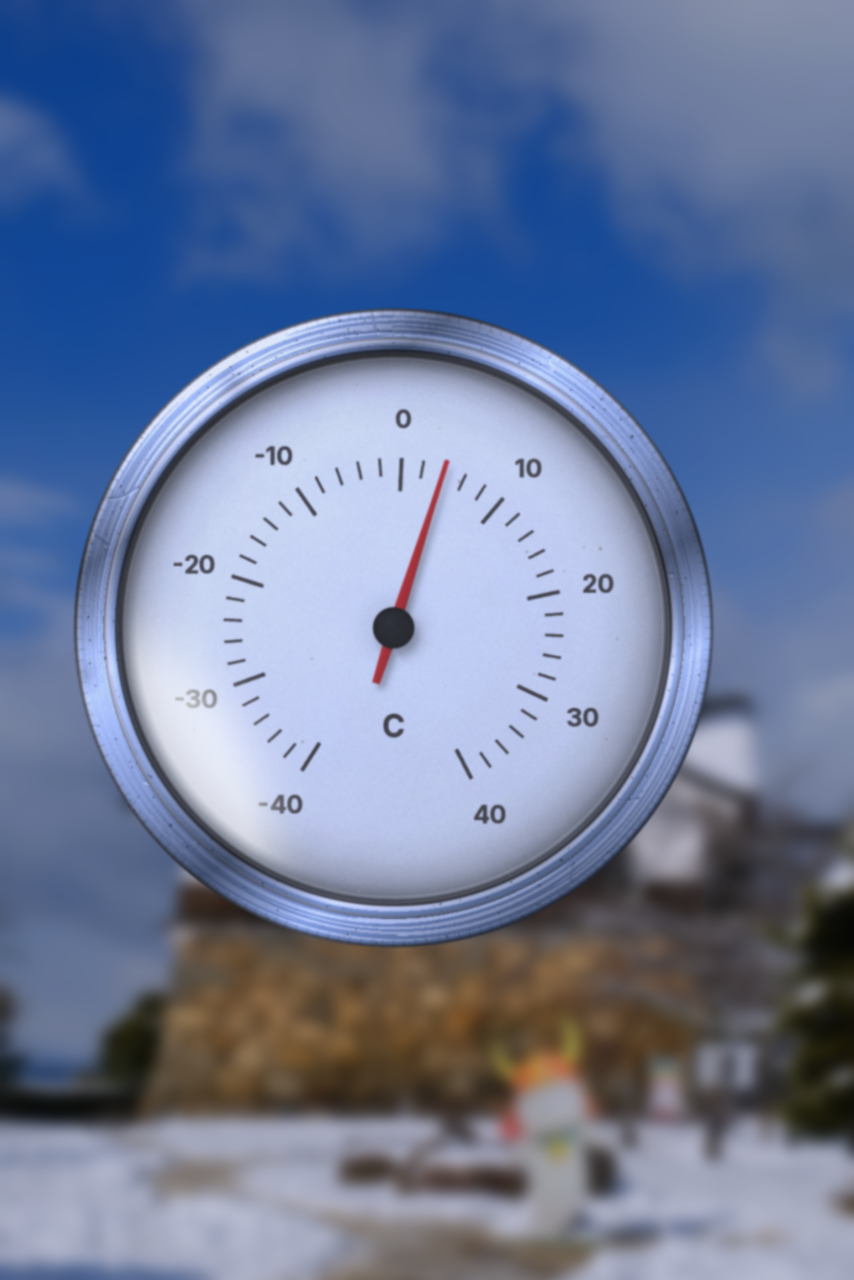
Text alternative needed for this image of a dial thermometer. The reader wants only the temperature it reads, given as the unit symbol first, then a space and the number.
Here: °C 4
